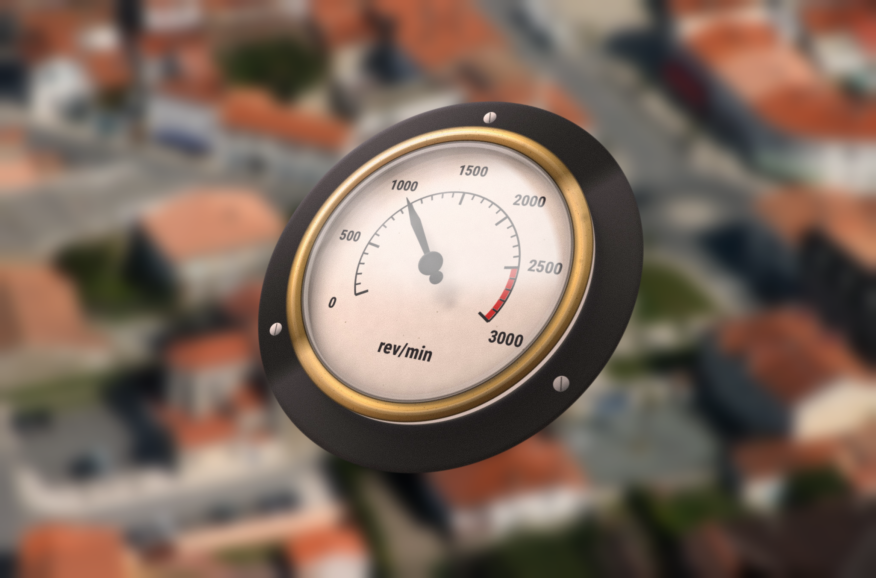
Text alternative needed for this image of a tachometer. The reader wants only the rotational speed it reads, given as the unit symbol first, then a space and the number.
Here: rpm 1000
